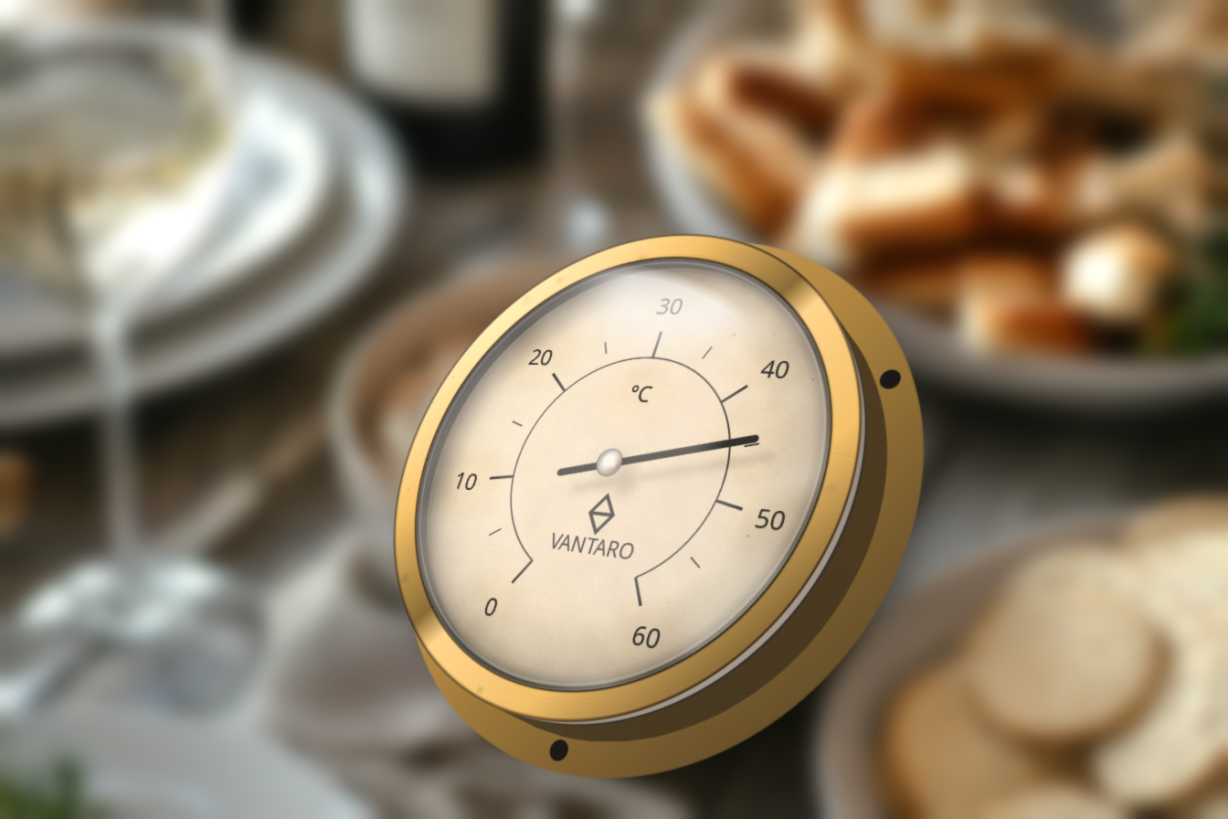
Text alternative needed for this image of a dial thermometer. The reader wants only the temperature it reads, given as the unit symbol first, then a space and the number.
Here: °C 45
